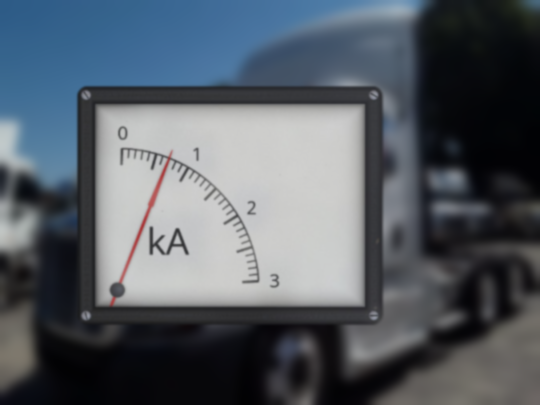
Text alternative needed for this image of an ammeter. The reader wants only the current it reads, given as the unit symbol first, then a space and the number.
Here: kA 0.7
